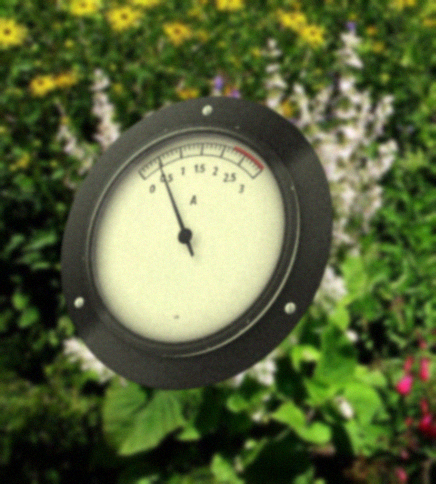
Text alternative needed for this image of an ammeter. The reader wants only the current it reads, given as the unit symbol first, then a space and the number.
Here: A 0.5
